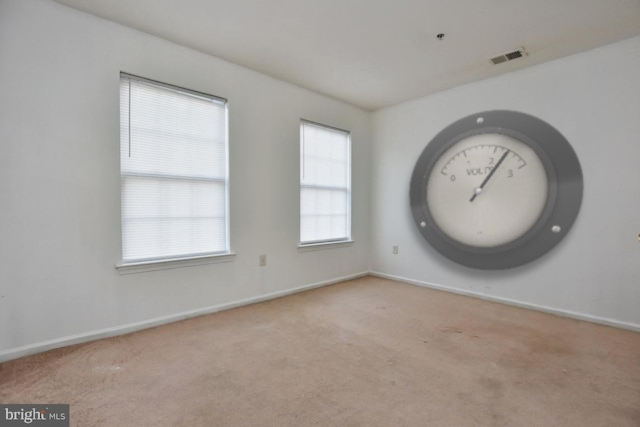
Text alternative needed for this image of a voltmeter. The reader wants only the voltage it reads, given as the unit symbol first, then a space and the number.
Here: V 2.4
